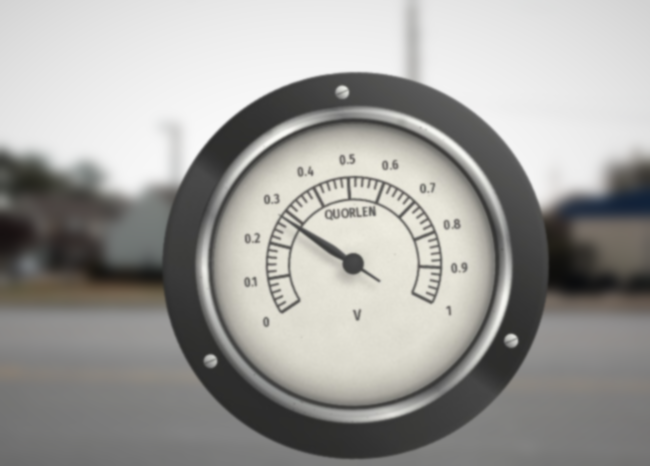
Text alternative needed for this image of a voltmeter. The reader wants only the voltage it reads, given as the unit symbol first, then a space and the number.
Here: V 0.28
